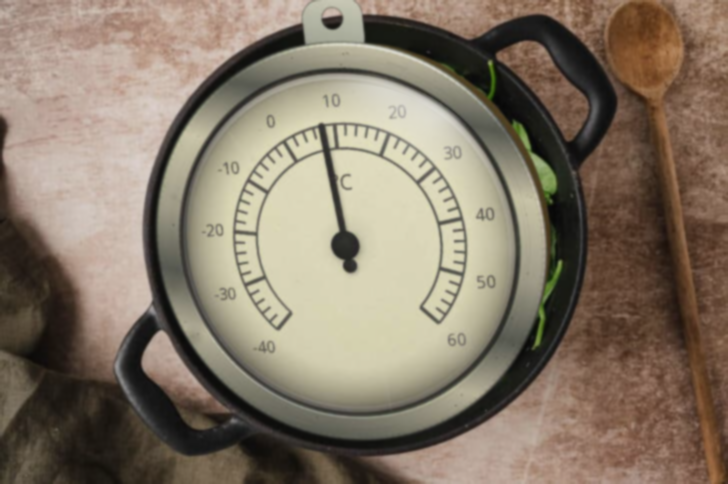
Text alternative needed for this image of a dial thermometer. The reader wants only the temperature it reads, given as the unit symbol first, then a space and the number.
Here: °C 8
